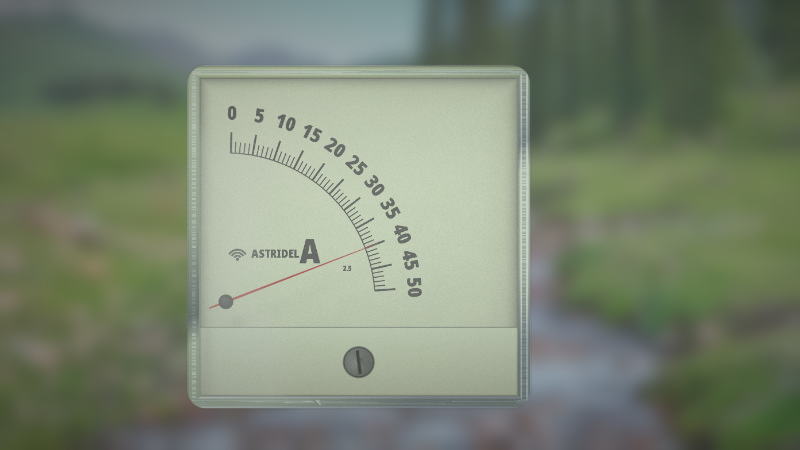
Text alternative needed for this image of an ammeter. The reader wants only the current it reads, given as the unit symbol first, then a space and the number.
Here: A 40
